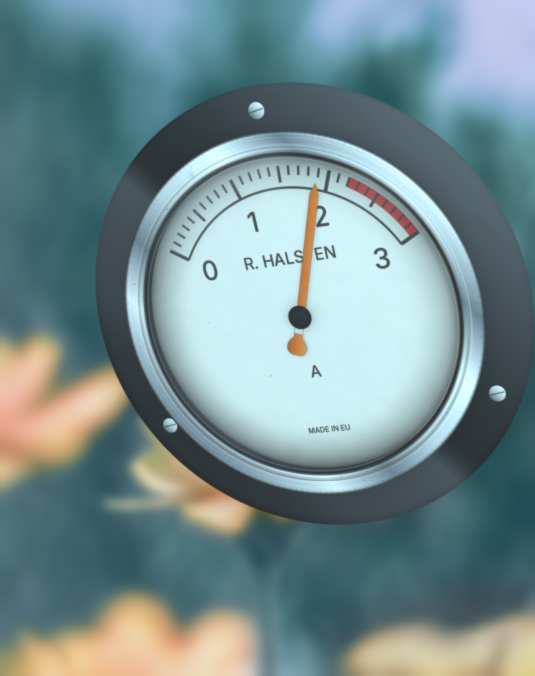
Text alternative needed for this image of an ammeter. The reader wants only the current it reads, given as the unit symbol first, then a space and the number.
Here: A 1.9
